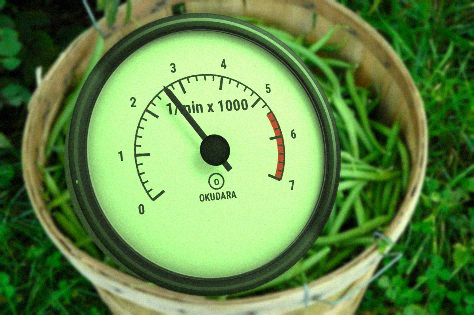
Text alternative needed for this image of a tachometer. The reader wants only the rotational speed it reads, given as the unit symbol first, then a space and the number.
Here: rpm 2600
